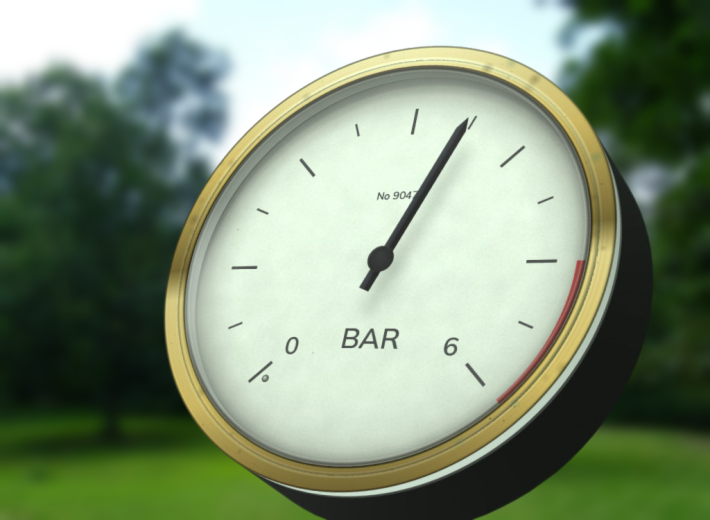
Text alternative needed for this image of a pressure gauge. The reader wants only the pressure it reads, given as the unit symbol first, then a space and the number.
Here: bar 3.5
